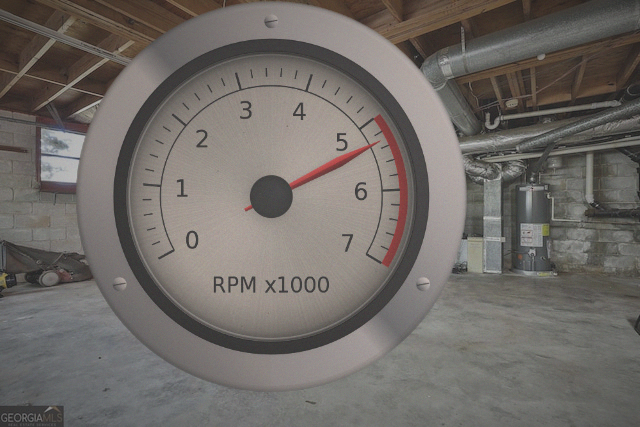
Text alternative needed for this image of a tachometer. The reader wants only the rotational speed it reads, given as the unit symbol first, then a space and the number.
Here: rpm 5300
